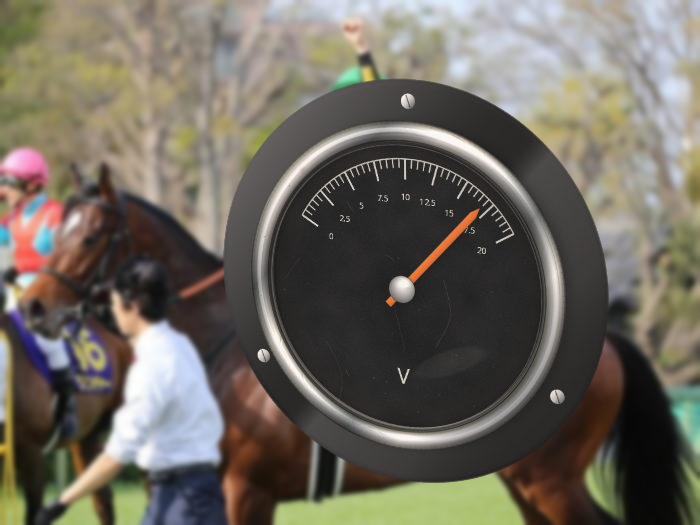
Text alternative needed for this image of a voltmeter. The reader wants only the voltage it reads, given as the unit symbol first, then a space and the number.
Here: V 17
